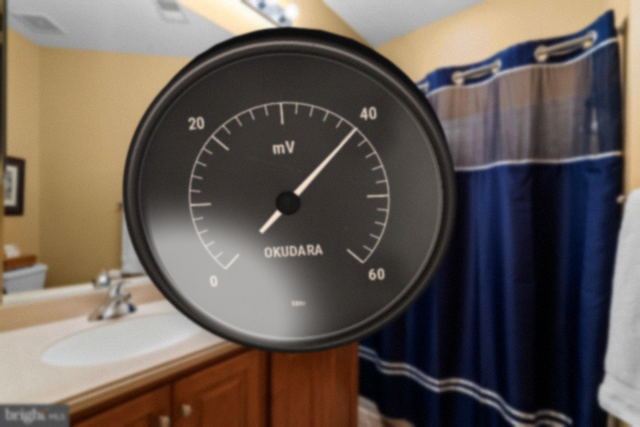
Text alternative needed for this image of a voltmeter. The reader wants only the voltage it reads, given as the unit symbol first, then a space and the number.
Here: mV 40
